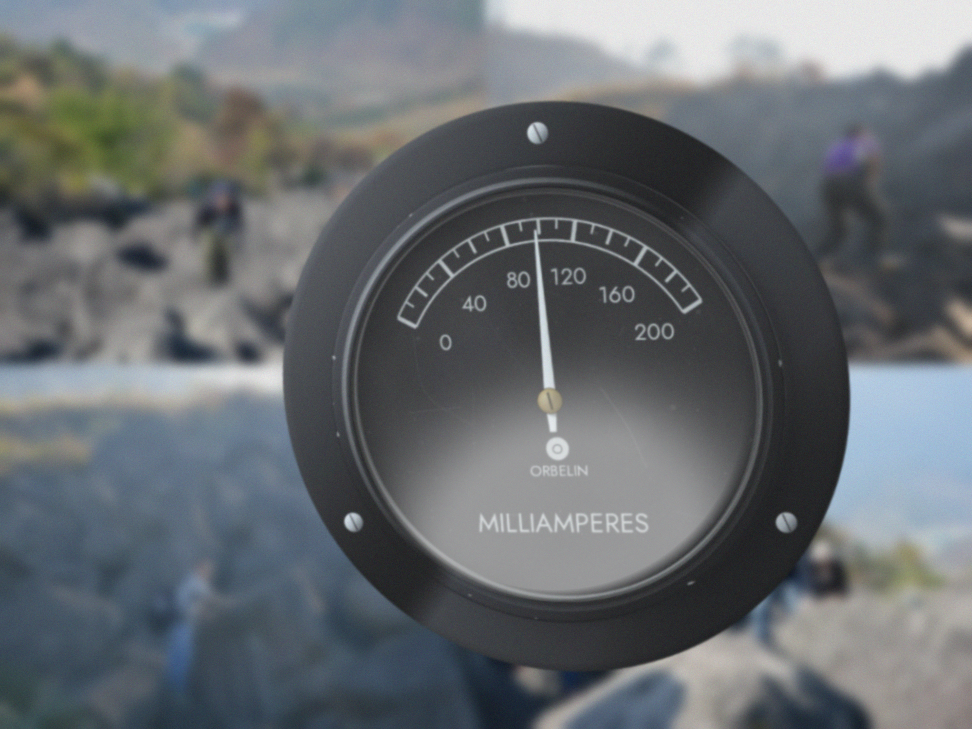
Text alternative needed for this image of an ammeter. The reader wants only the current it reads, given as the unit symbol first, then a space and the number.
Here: mA 100
